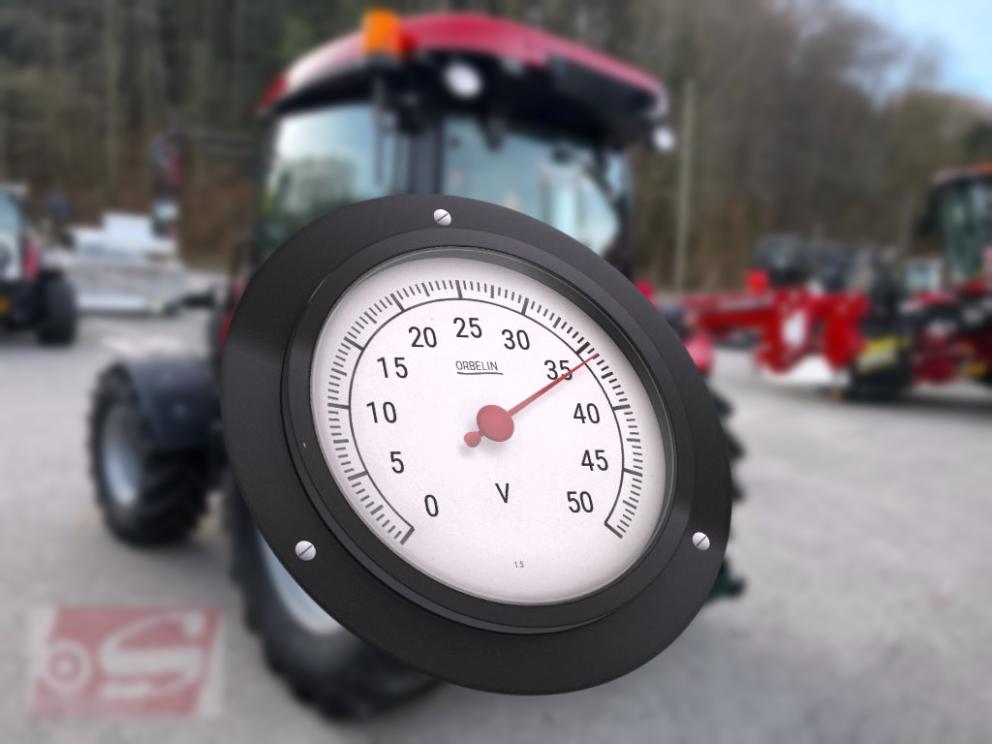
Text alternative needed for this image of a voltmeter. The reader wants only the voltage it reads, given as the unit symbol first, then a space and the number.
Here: V 36
